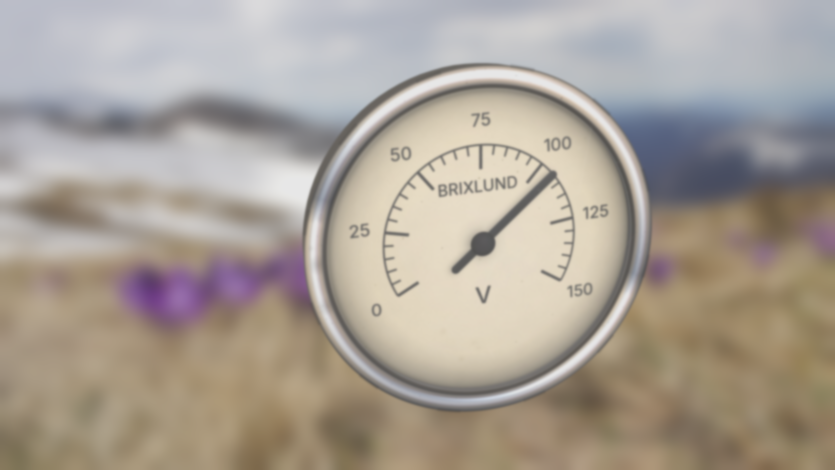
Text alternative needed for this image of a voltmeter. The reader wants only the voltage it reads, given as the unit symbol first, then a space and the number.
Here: V 105
